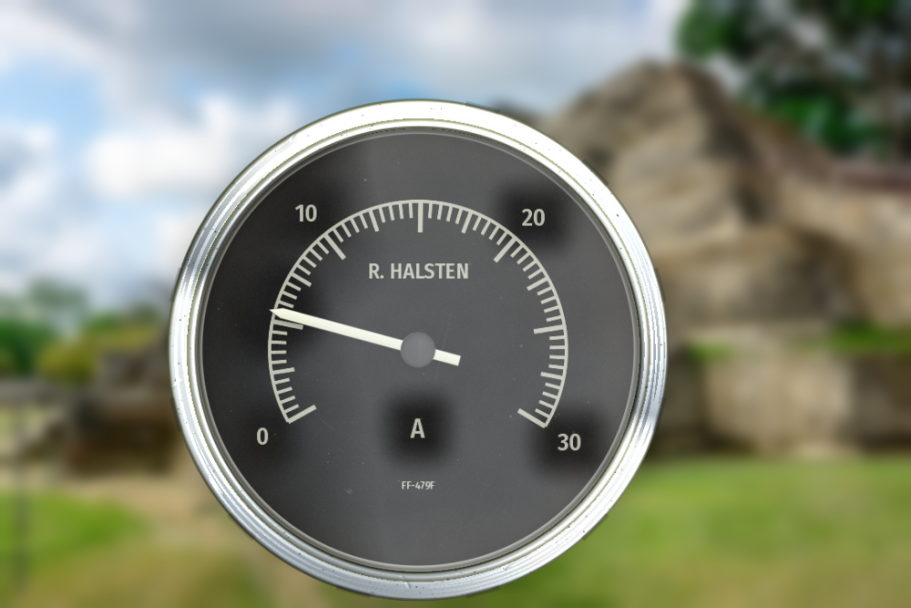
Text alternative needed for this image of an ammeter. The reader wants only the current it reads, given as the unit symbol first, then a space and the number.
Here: A 5.5
